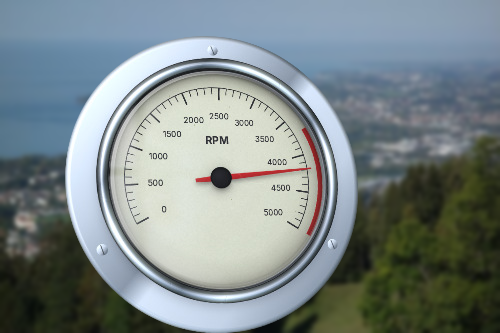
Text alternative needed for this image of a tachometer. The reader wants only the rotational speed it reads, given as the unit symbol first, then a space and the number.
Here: rpm 4200
